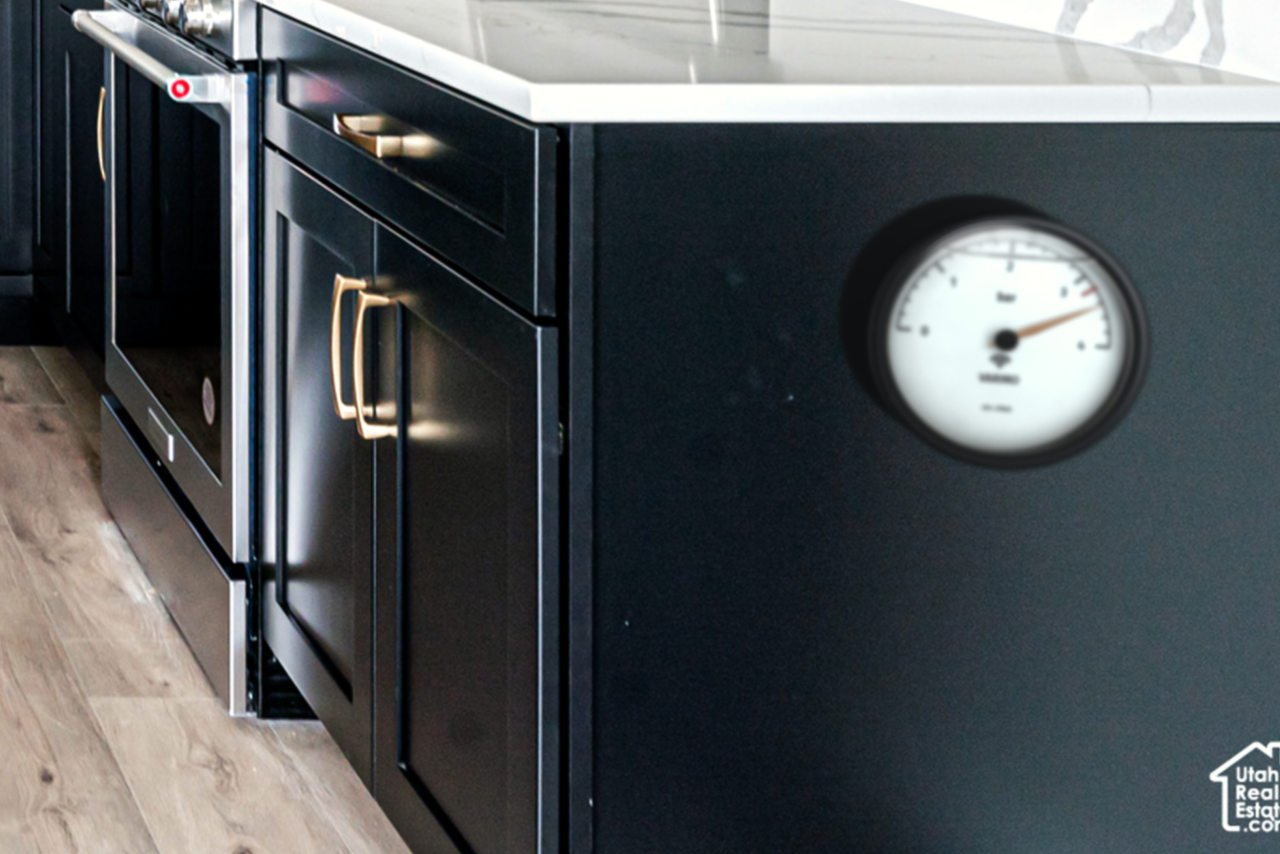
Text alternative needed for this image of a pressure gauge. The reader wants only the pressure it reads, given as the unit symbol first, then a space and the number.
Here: bar 3.4
